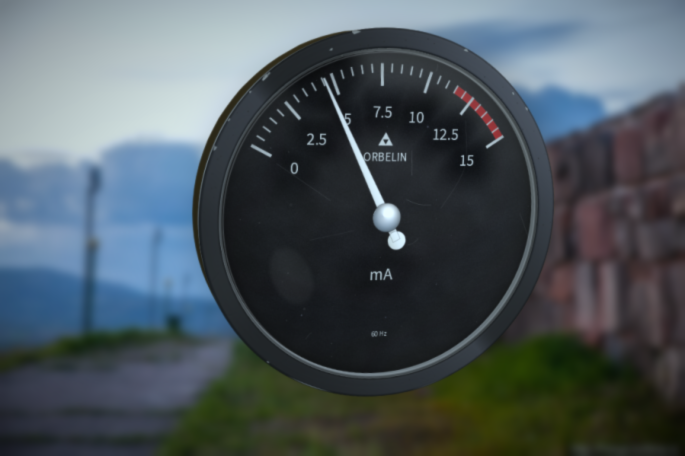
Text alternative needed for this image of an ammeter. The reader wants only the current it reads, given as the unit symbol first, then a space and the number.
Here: mA 4.5
